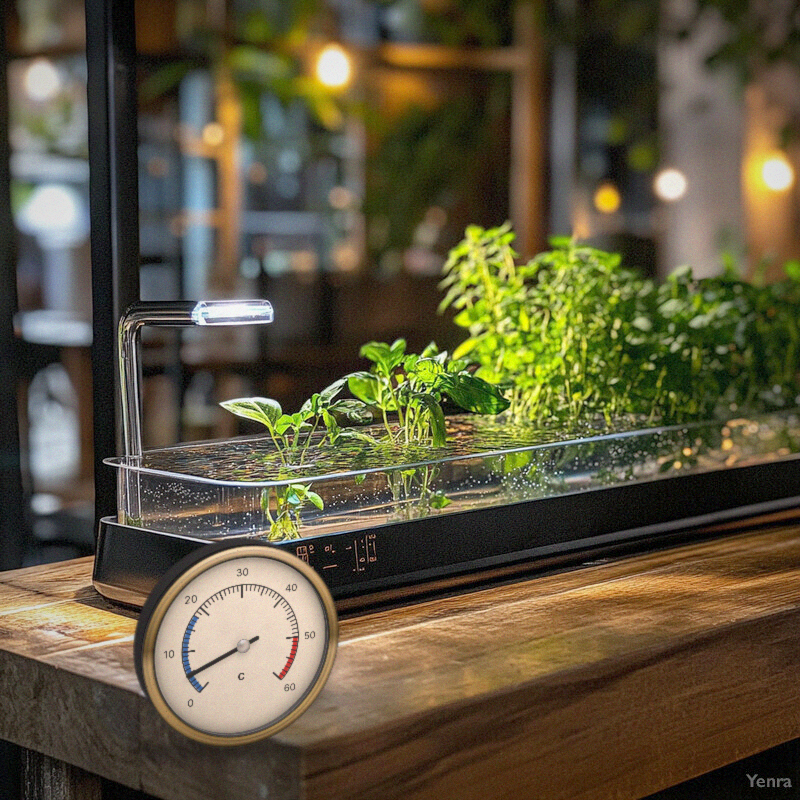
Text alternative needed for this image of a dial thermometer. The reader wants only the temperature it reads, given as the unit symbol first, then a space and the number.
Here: °C 5
